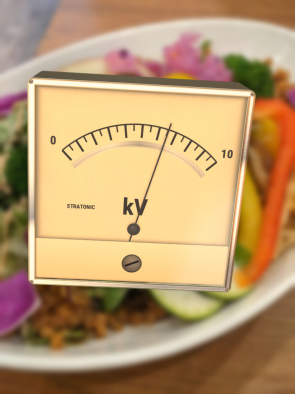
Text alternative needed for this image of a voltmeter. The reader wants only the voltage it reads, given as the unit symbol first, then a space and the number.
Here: kV 6.5
